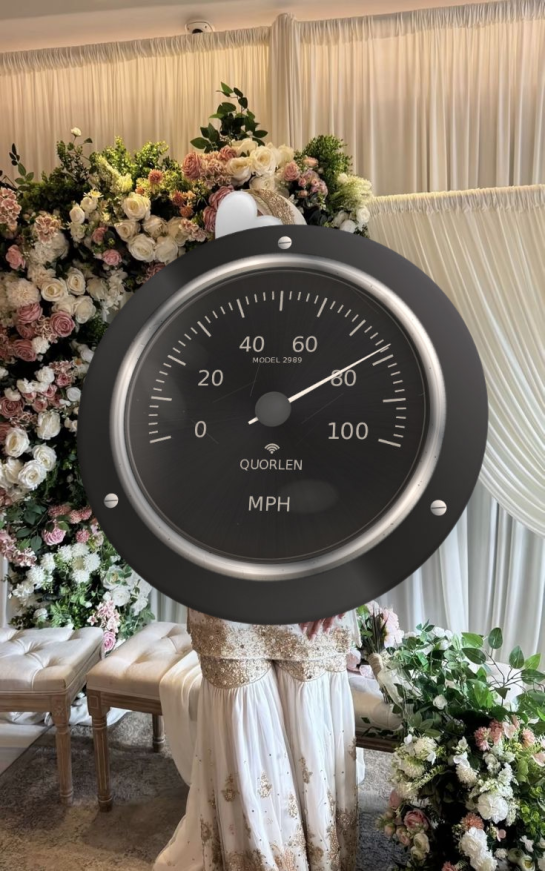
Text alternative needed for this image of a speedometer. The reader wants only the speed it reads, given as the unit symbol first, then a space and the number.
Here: mph 78
